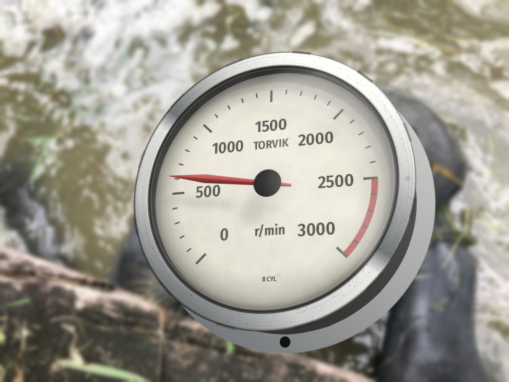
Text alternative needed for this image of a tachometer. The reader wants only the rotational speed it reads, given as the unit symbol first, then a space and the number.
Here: rpm 600
